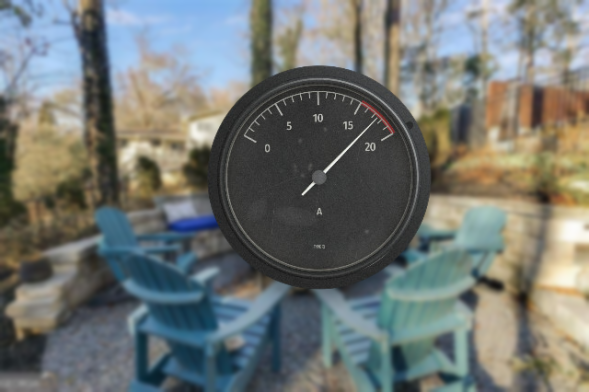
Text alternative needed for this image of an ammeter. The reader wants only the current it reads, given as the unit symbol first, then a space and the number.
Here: A 17.5
